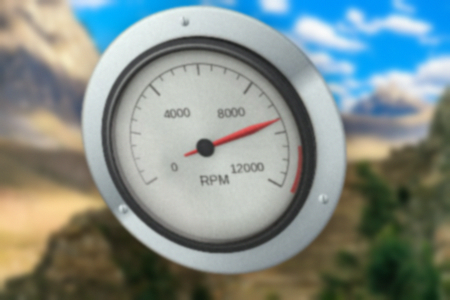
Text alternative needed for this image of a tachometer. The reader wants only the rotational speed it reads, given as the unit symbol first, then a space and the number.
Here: rpm 9500
